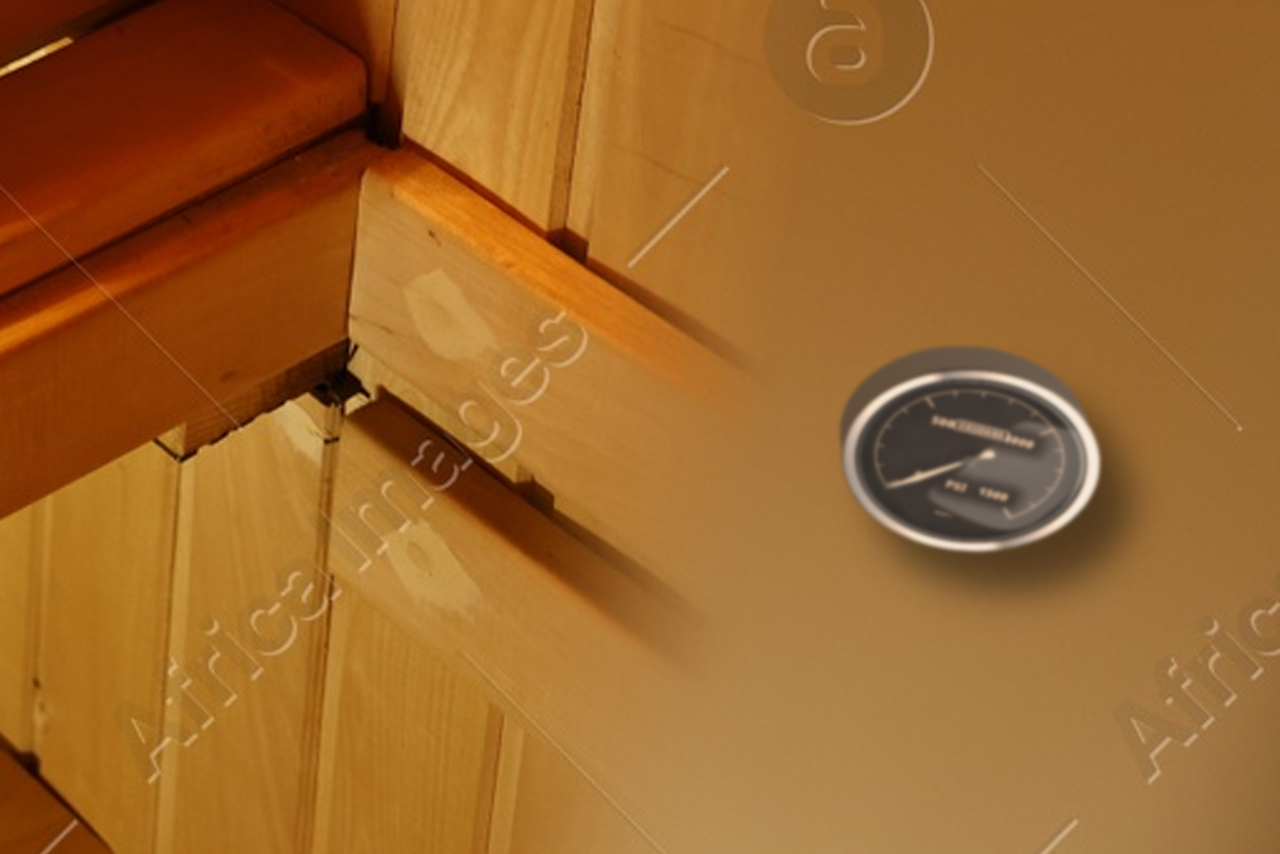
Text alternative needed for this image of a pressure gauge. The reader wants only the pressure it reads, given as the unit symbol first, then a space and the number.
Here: psi 0
